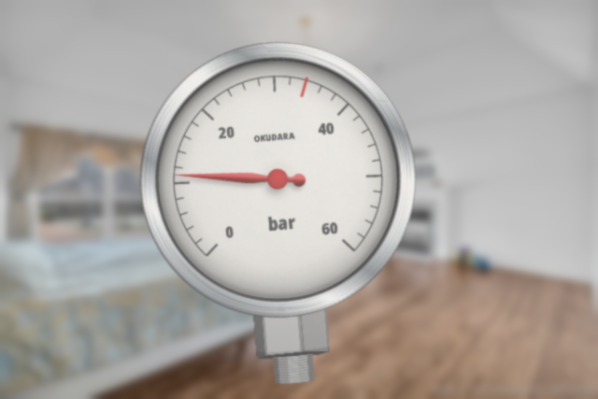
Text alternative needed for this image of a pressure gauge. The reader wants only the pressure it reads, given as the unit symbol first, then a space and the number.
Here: bar 11
